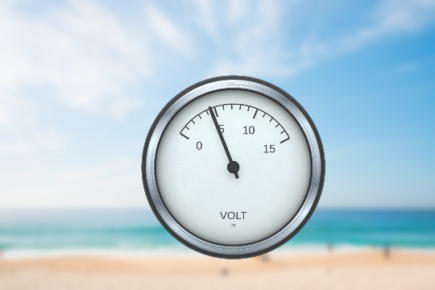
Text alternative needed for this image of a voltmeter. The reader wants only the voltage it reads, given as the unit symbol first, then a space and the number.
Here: V 4.5
